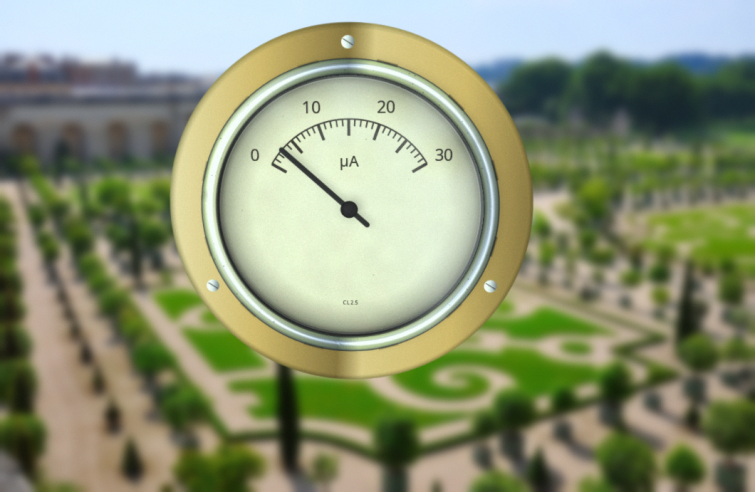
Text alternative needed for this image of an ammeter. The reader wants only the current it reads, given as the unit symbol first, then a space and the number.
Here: µA 3
